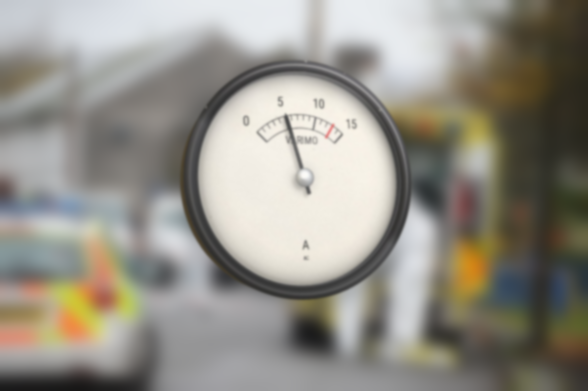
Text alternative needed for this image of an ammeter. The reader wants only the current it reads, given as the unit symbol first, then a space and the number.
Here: A 5
